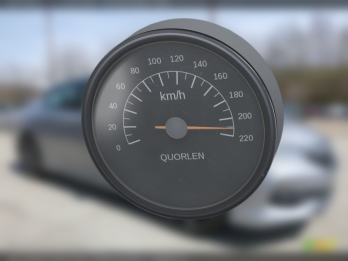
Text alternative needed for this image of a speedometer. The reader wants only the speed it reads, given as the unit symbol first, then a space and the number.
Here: km/h 210
